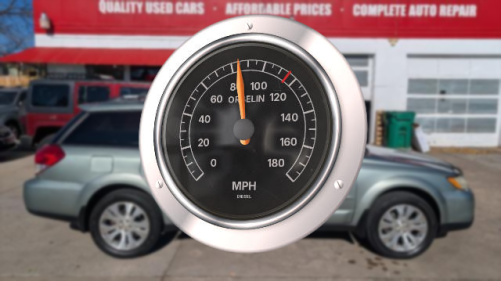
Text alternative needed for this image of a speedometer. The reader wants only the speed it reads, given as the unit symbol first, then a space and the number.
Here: mph 85
